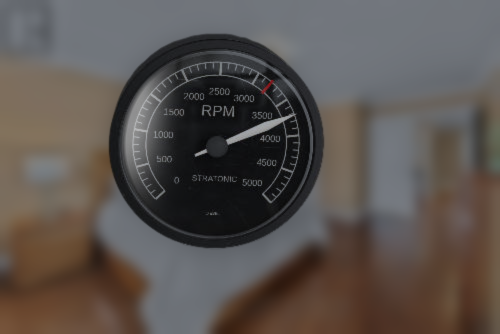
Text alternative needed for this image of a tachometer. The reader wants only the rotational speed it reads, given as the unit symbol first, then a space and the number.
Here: rpm 3700
